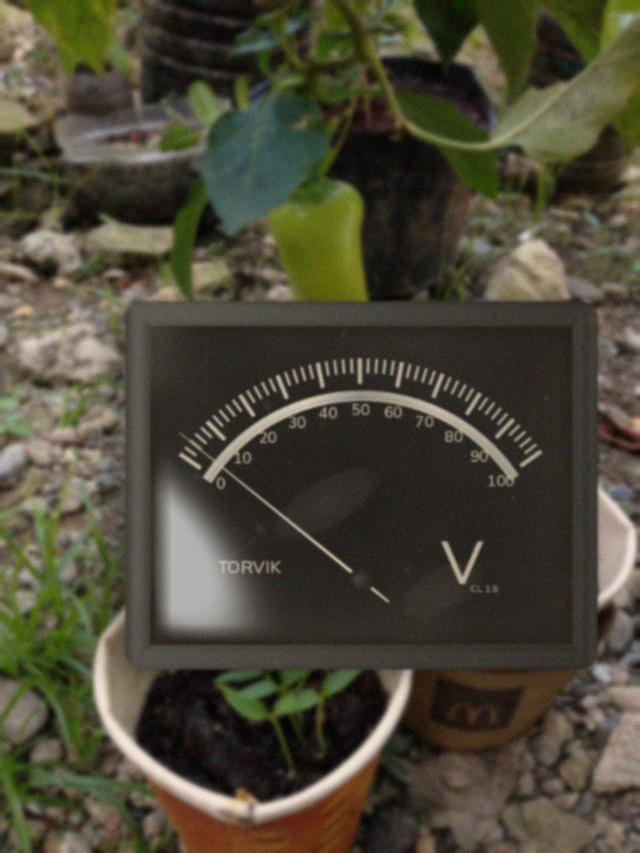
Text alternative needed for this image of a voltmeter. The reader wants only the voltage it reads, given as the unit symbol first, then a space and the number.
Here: V 4
